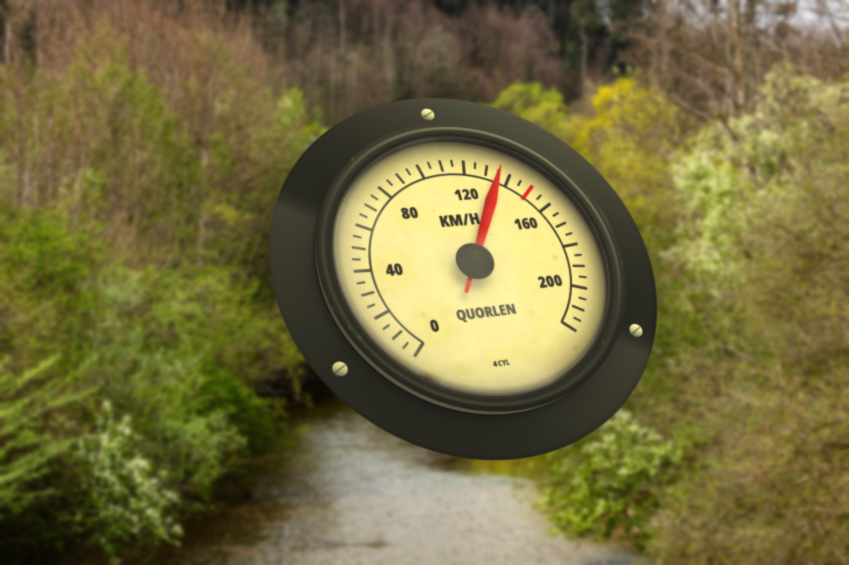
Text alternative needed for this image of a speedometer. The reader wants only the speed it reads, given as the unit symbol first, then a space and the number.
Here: km/h 135
